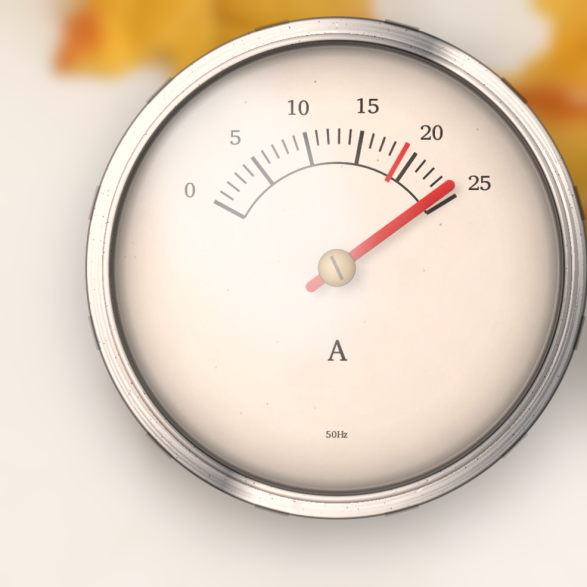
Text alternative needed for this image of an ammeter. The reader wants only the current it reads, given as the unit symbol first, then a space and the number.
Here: A 24
